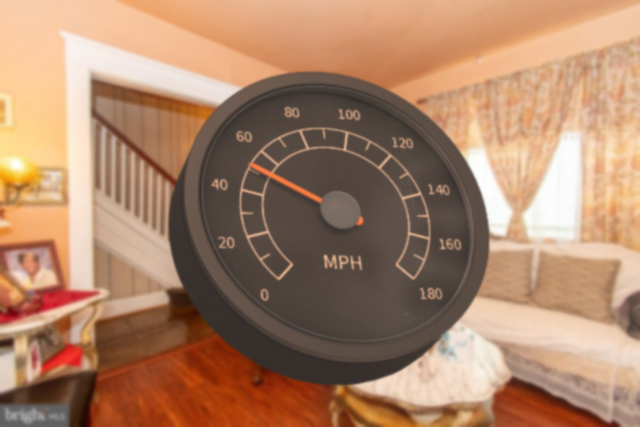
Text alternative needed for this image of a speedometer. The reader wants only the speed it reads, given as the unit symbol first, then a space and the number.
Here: mph 50
